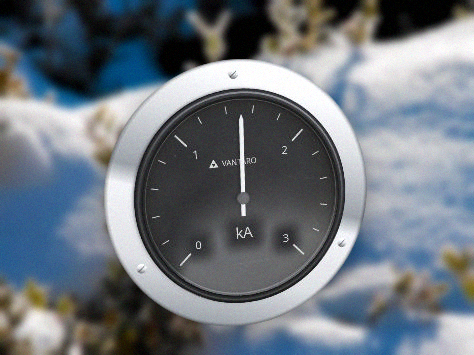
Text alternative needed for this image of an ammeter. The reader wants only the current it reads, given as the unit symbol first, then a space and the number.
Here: kA 1.5
